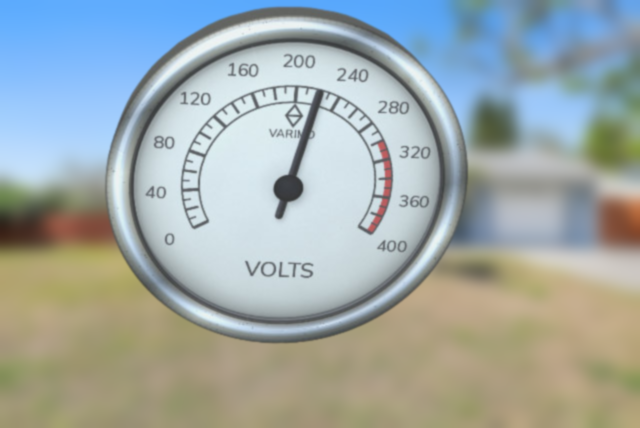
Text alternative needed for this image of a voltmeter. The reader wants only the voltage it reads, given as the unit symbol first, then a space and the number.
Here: V 220
